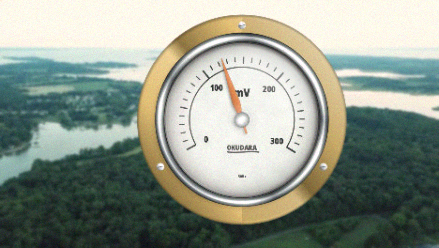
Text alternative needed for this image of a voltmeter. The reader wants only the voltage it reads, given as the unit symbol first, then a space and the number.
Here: mV 125
